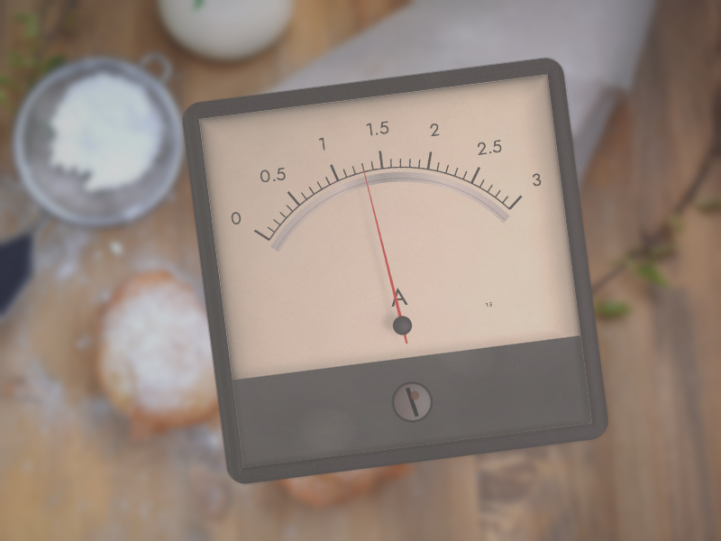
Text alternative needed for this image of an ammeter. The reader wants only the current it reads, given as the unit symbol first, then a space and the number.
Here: A 1.3
